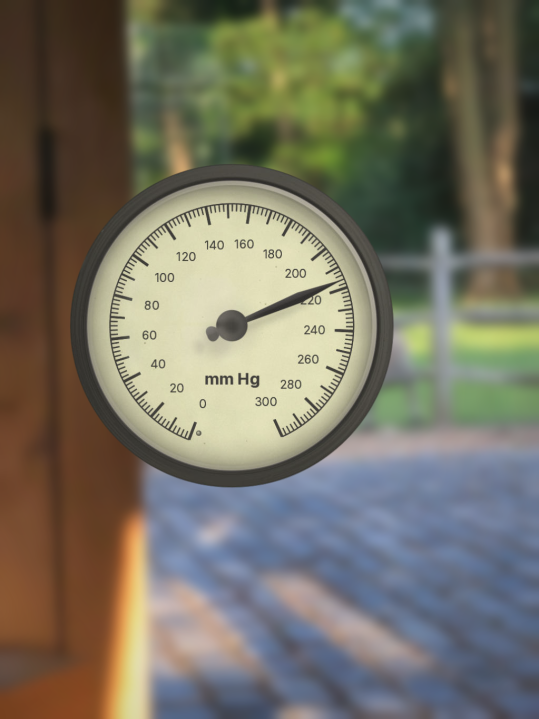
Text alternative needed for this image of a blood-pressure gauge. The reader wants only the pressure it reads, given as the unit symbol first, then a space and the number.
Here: mmHg 216
